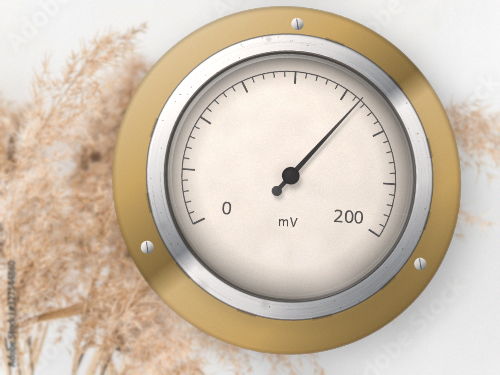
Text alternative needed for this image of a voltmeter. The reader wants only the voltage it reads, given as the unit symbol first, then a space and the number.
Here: mV 132.5
